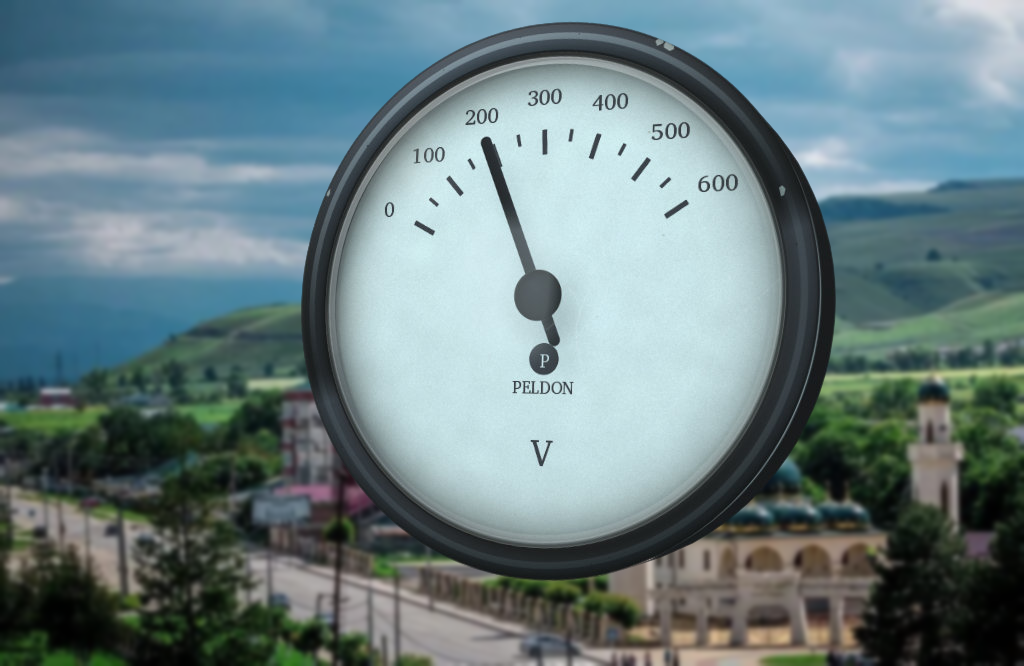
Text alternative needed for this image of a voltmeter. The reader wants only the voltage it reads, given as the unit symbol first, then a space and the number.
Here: V 200
